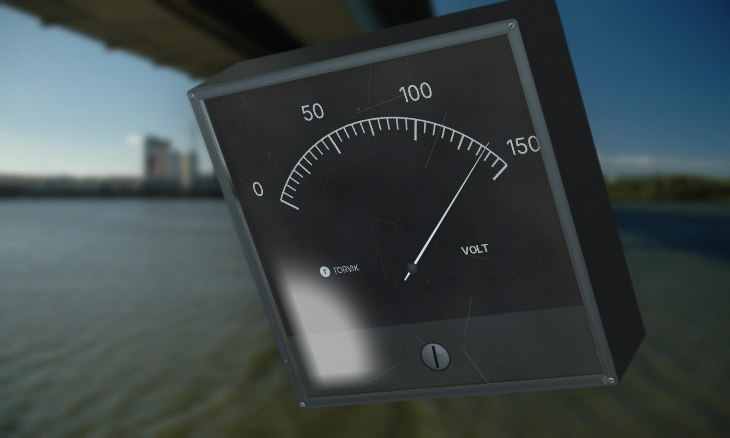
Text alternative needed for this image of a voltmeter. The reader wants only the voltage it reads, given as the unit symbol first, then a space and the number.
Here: V 137.5
